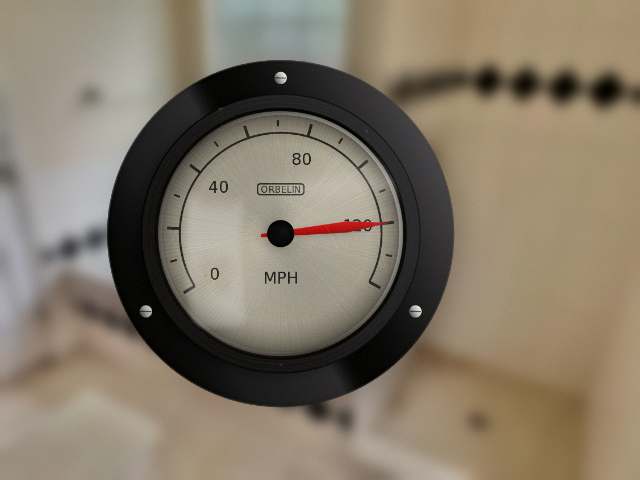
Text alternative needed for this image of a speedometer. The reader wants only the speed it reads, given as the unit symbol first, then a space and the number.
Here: mph 120
